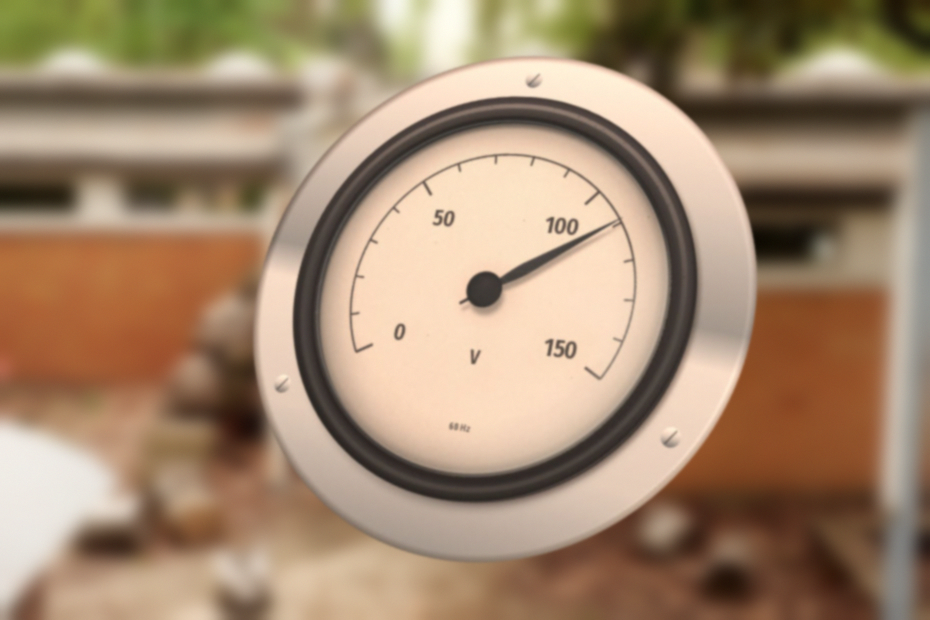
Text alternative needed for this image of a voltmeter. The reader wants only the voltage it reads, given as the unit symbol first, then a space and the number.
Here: V 110
